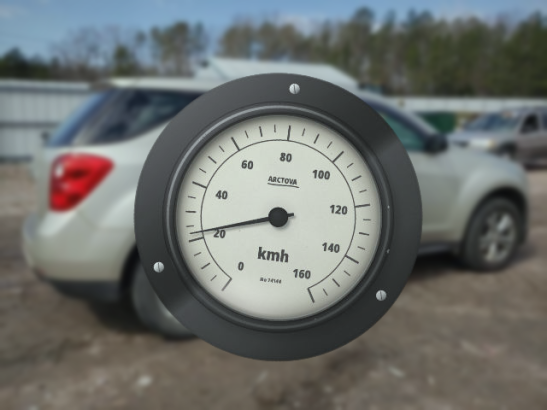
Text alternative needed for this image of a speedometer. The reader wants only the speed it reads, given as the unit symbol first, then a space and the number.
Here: km/h 22.5
